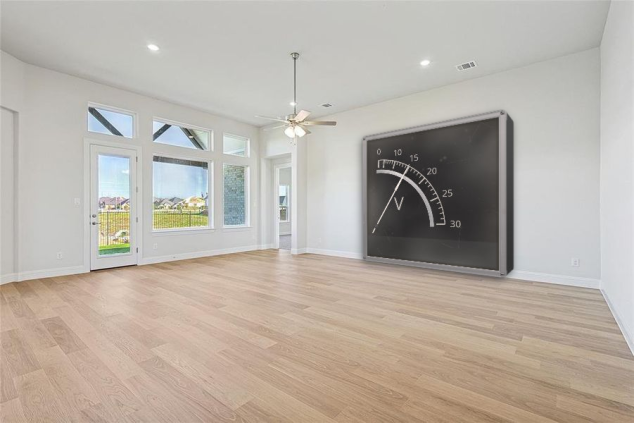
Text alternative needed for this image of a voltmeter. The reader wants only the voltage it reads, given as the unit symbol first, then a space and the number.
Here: V 15
